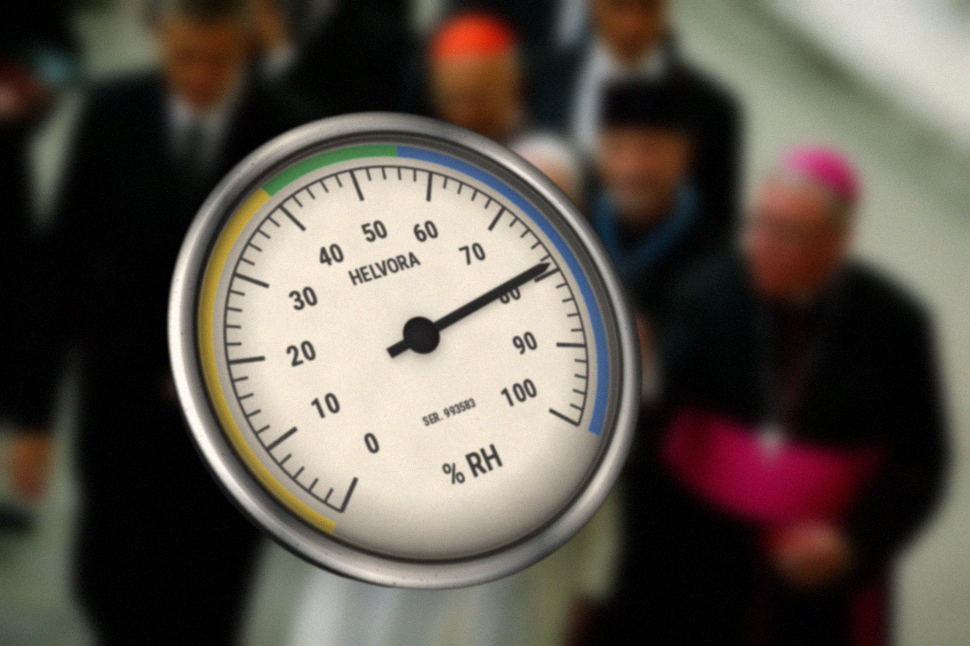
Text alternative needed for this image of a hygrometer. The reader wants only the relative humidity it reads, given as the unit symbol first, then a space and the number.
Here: % 79
